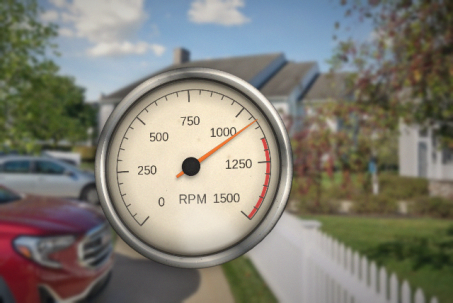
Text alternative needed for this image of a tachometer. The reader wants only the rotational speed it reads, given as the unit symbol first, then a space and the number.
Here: rpm 1075
